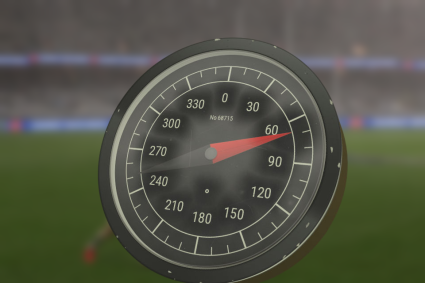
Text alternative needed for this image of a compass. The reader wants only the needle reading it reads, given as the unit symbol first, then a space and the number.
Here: ° 70
